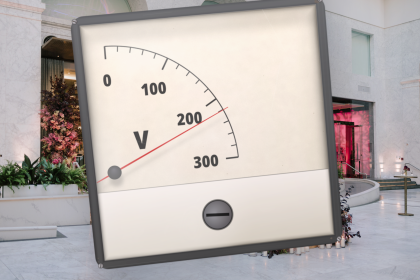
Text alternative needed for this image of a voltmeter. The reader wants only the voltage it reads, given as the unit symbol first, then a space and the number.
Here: V 220
